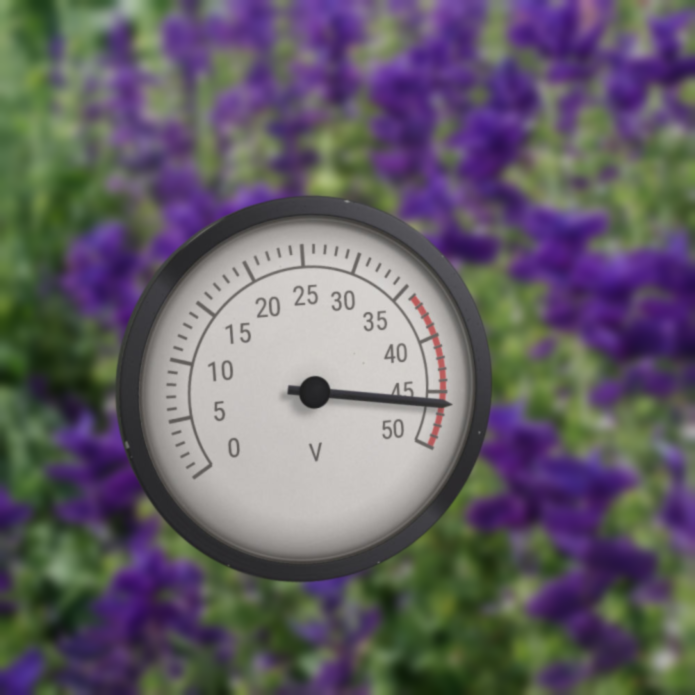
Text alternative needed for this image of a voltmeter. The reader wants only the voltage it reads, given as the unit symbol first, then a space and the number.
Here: V 46
